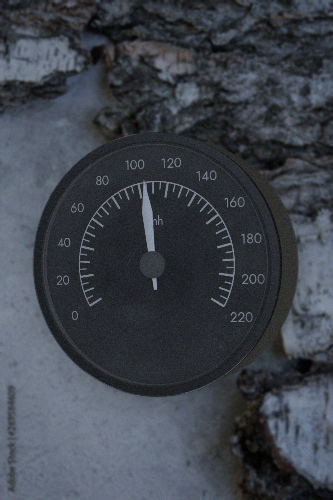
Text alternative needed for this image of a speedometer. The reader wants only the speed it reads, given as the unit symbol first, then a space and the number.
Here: km/h 105
